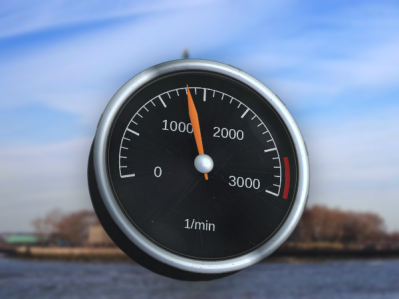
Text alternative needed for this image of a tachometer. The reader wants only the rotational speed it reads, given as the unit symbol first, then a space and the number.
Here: rpm 1300
